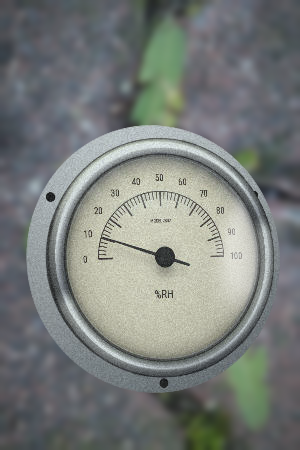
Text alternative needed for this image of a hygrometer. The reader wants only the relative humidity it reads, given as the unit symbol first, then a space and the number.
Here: % 10
